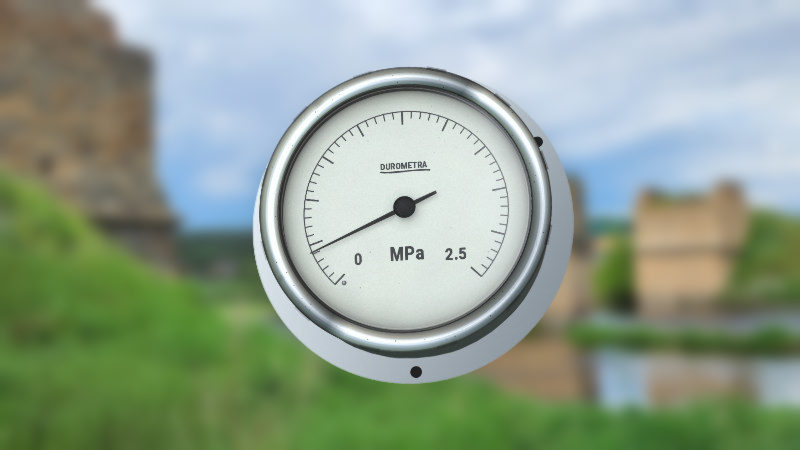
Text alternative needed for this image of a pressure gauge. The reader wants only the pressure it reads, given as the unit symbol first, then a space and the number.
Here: MPa 0.2
